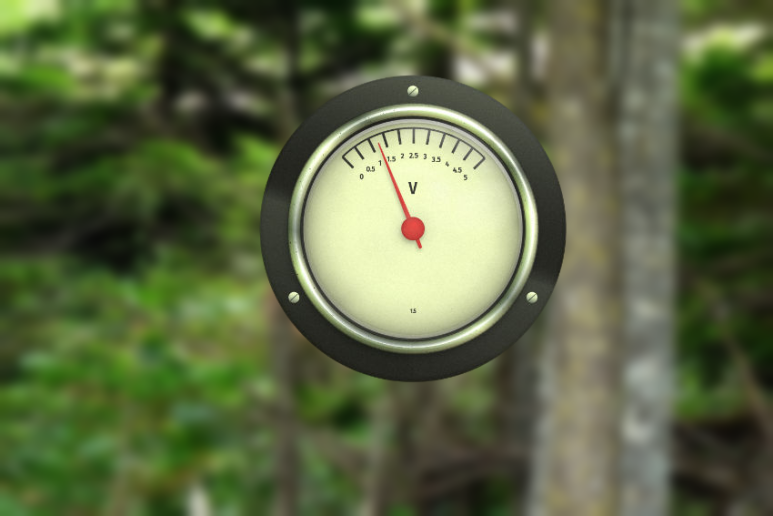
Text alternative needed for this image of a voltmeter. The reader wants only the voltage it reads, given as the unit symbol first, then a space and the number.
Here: V 1.25
